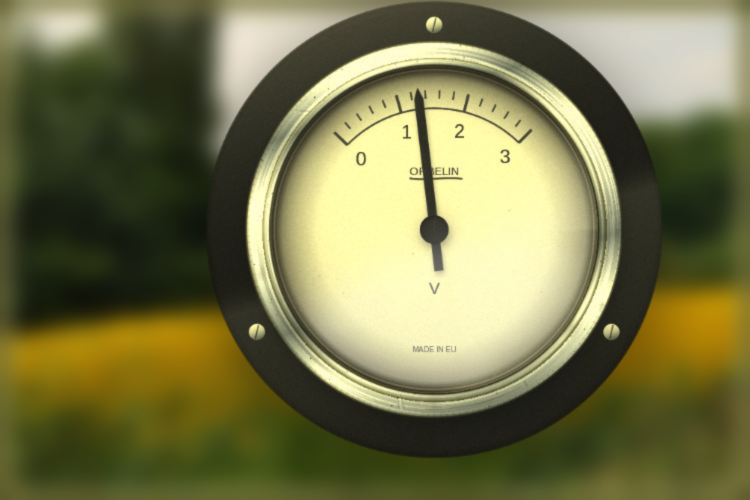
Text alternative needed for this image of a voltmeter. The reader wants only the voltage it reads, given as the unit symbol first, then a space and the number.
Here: V 1.3
